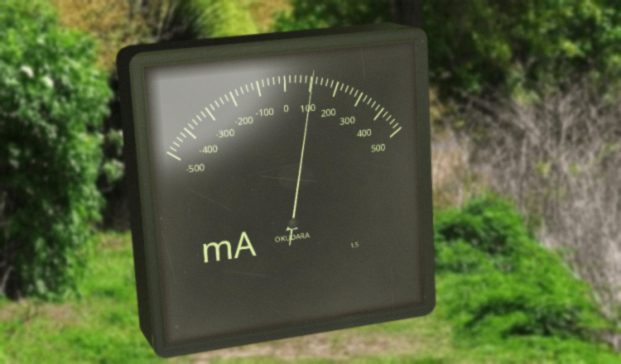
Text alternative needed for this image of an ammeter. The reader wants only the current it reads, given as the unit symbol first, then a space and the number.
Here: mA 100
